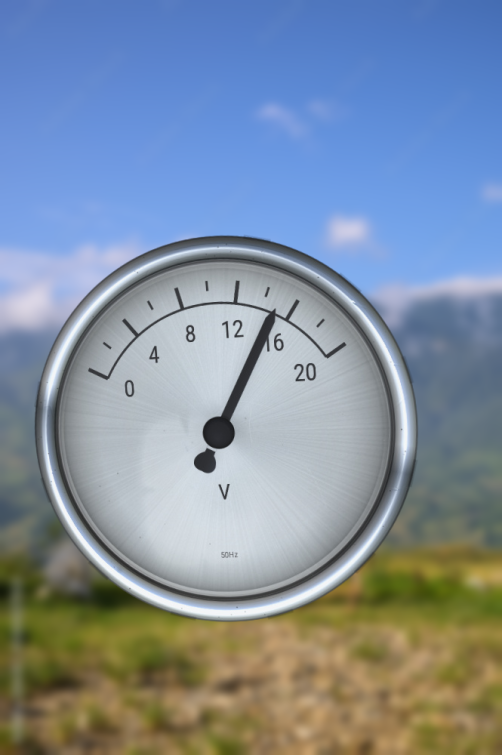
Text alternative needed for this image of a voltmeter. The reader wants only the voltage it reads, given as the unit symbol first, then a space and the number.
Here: V 15
